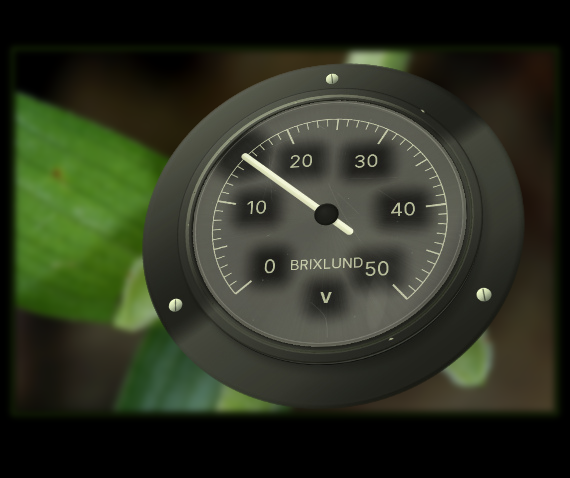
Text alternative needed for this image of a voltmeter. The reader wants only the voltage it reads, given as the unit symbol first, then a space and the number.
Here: V 15
